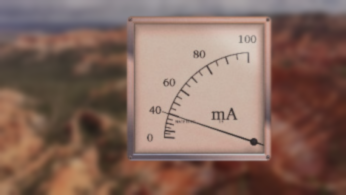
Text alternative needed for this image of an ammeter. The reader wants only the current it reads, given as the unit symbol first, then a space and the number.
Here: mA 40
